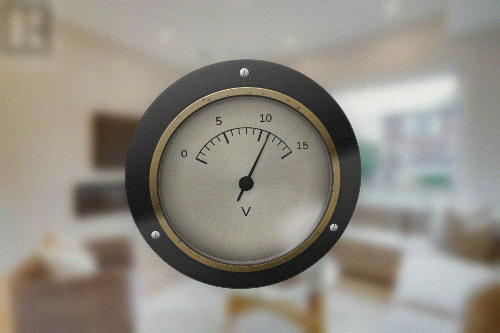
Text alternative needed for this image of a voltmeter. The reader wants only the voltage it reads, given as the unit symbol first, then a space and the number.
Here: V 11
